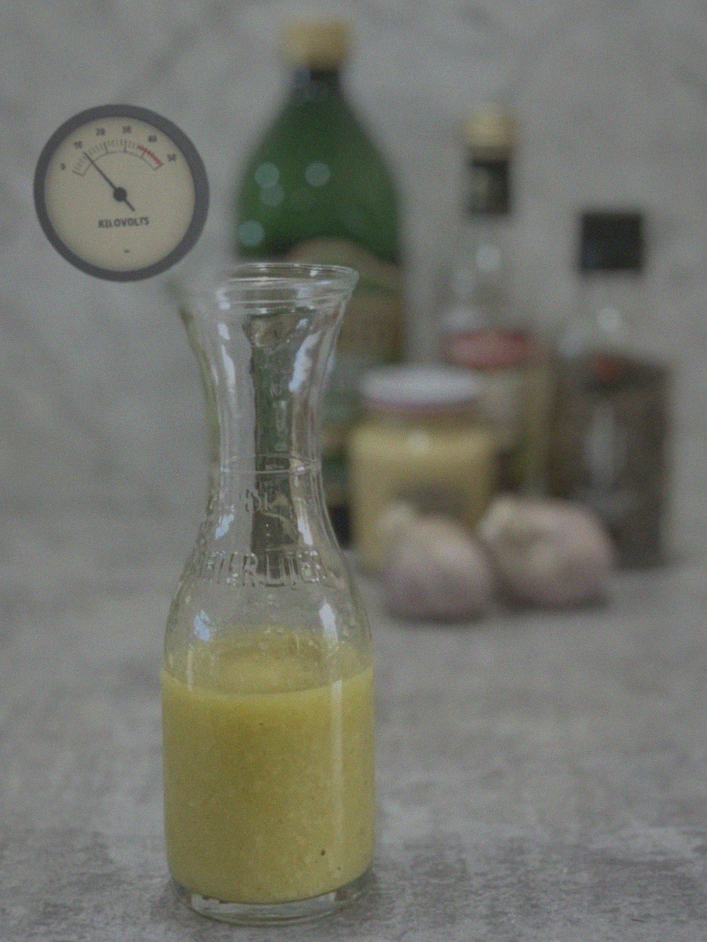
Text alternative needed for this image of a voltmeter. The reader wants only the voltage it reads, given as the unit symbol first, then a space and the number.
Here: kV 10
